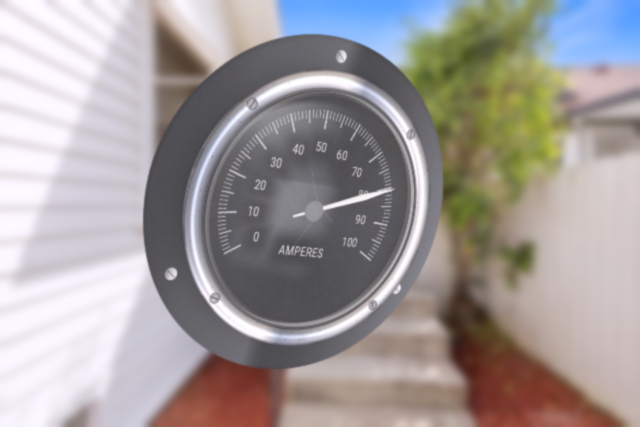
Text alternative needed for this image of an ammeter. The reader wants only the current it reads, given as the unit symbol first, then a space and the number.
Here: A 80
